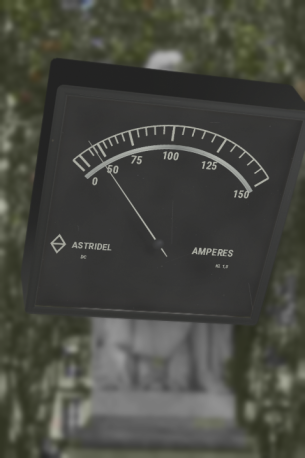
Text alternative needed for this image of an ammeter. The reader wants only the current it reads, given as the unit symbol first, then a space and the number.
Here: A 45
